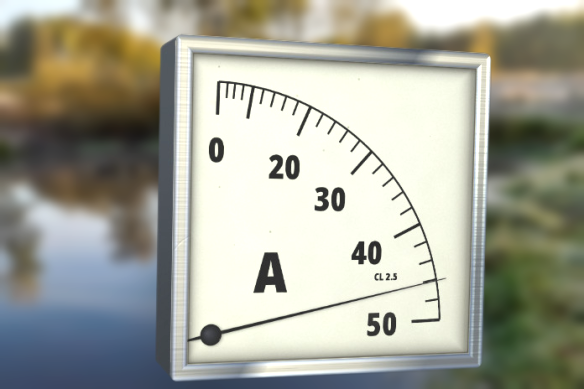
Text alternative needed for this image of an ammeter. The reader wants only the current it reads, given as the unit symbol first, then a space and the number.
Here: A 46
